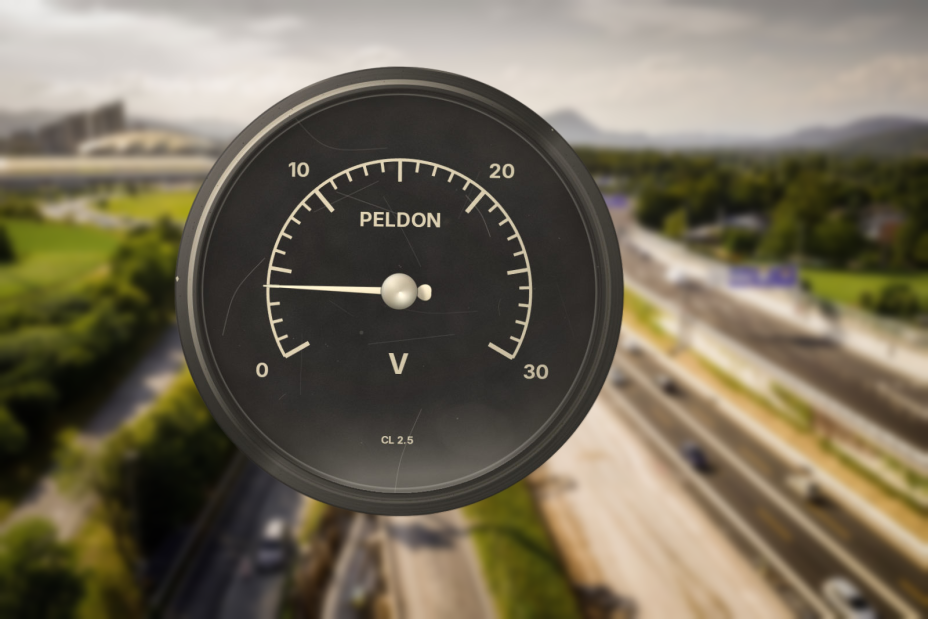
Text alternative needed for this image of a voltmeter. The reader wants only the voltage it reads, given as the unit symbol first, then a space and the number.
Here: V 4
